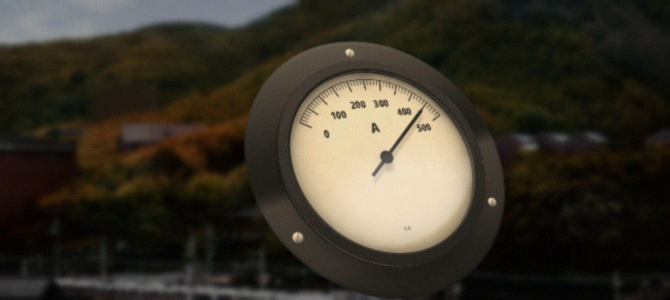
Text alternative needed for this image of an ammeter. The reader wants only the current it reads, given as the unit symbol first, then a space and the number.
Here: A 450
